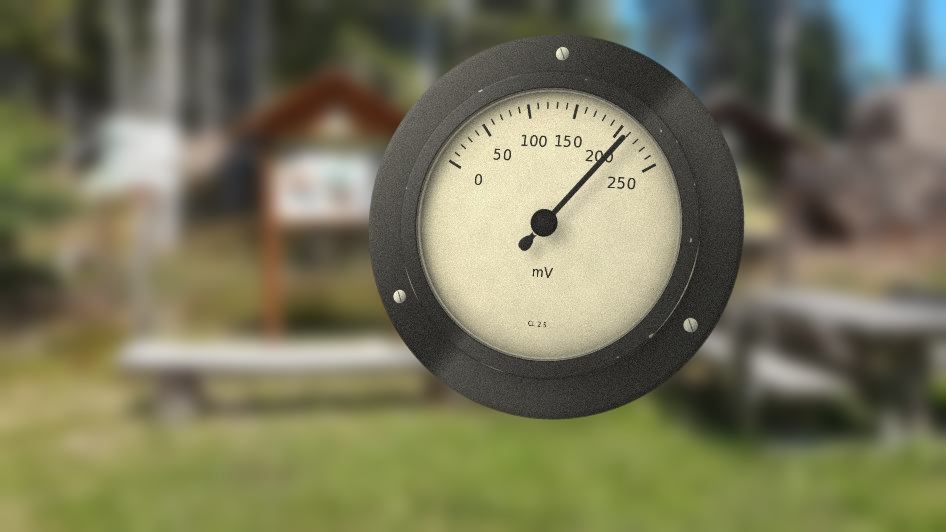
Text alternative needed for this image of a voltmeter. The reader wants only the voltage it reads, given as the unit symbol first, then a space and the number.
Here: mV 210
